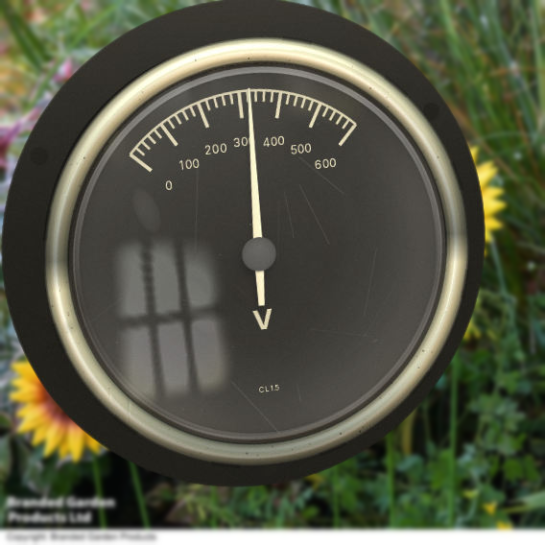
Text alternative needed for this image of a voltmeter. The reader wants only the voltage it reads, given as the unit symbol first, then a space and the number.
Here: V 320
